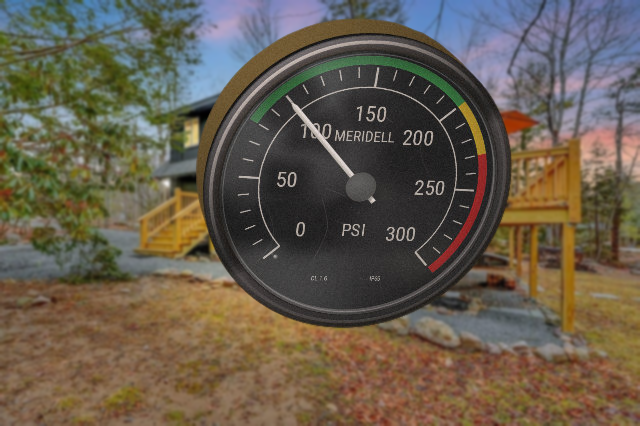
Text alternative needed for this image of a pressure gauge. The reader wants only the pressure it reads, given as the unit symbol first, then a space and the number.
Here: psi 100
